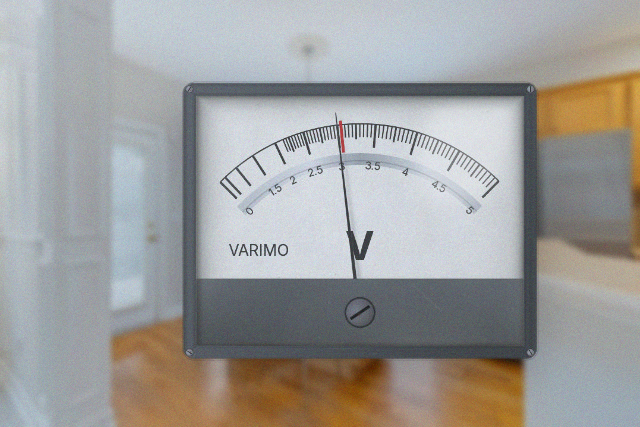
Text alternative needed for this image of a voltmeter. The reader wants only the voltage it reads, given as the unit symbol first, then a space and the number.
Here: V 3
